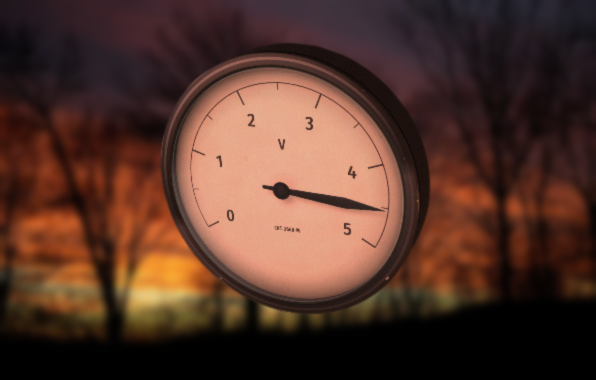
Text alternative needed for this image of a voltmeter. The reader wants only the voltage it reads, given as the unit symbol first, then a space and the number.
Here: V 4.5
